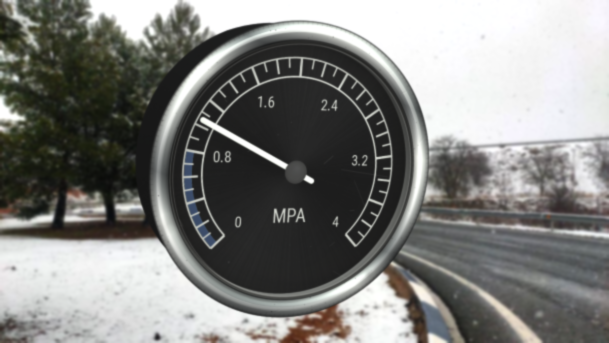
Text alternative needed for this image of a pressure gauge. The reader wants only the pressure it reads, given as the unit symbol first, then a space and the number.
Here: MPa 1.05
